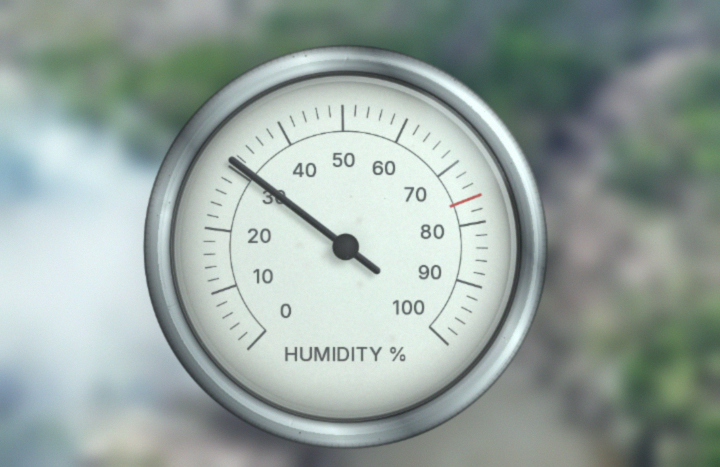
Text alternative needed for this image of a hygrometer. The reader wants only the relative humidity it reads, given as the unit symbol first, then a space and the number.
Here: % 31
